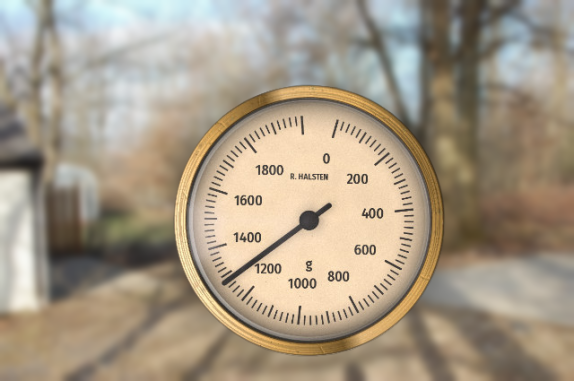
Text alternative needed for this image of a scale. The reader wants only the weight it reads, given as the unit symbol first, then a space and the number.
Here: g 1280
